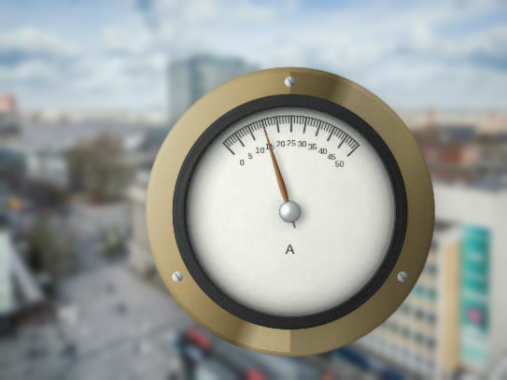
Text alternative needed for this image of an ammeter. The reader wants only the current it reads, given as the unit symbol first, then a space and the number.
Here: A 15
